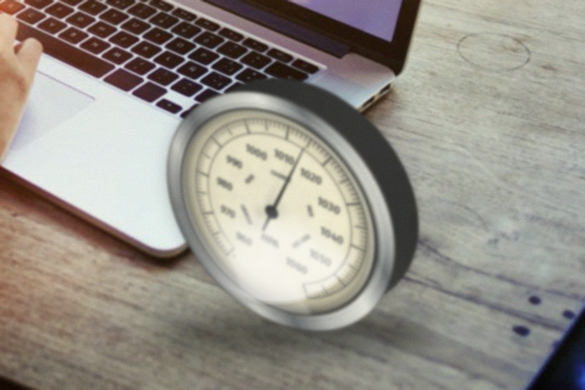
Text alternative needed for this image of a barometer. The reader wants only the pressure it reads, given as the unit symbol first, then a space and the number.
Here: hPa 1015
